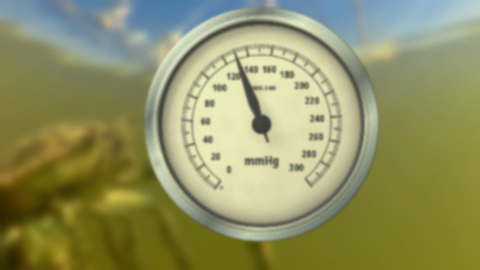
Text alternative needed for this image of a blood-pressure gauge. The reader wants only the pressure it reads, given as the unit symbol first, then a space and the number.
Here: mmHg 130
